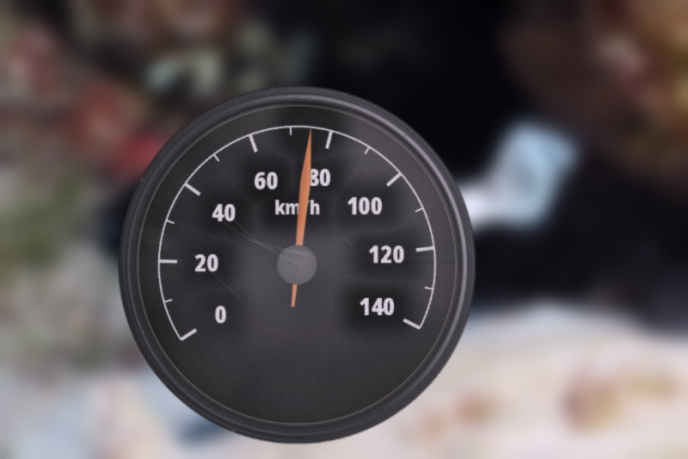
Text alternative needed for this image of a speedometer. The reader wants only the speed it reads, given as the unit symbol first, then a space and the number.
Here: km/h 75
